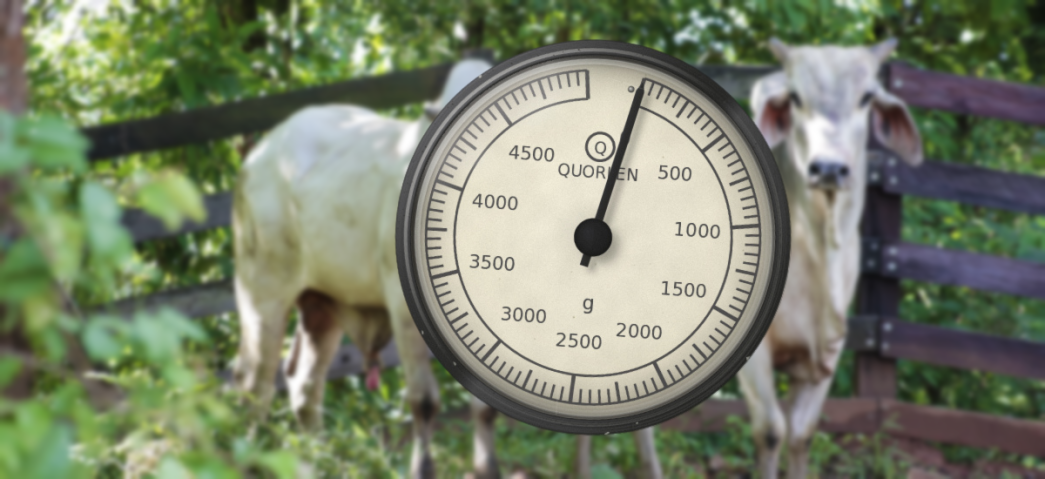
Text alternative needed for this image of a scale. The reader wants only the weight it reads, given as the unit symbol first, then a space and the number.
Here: g 0
